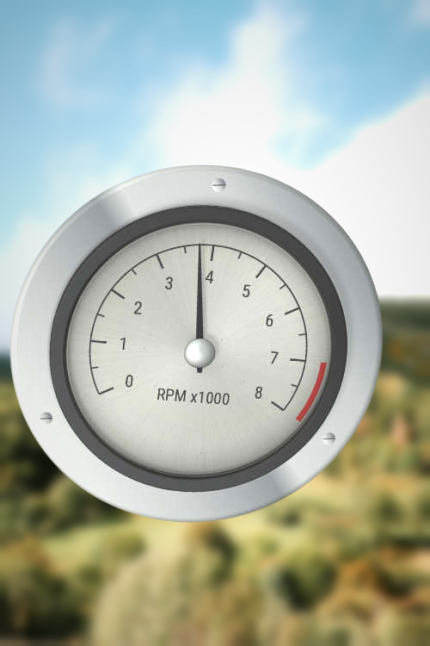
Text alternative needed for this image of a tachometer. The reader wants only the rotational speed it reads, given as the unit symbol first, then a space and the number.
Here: rpm 3750
